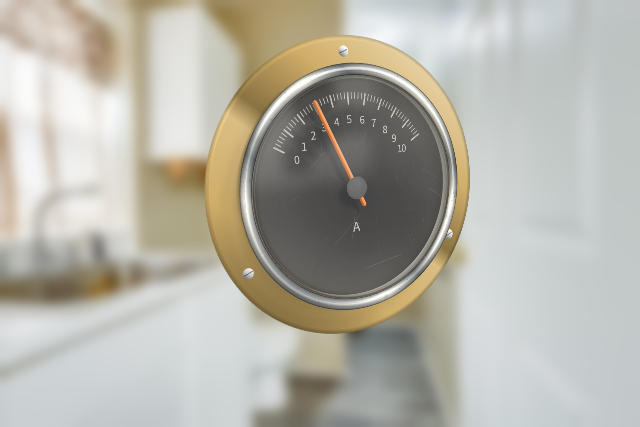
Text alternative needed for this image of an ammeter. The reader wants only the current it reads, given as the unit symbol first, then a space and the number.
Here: A 3
